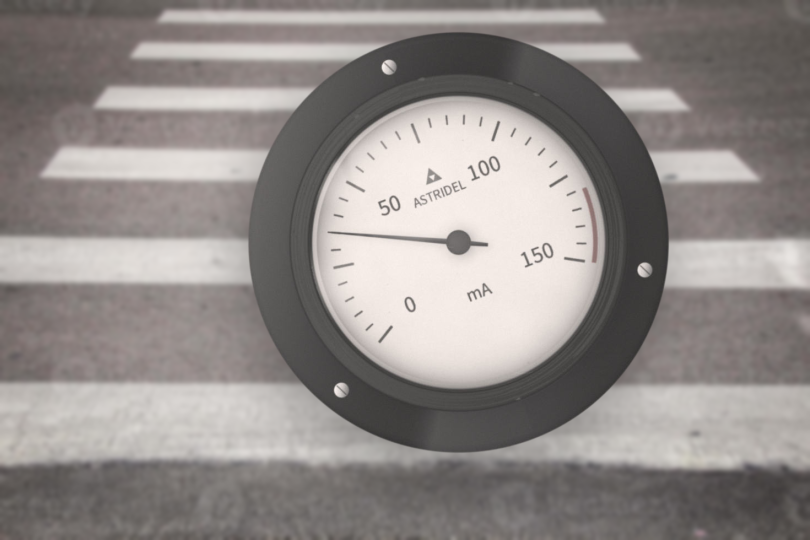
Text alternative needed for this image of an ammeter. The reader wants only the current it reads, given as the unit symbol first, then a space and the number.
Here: mA 35
